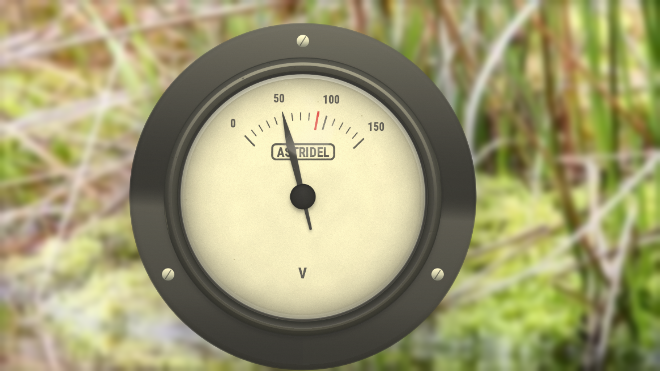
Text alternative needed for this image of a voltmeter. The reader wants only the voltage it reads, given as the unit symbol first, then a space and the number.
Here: V 50
